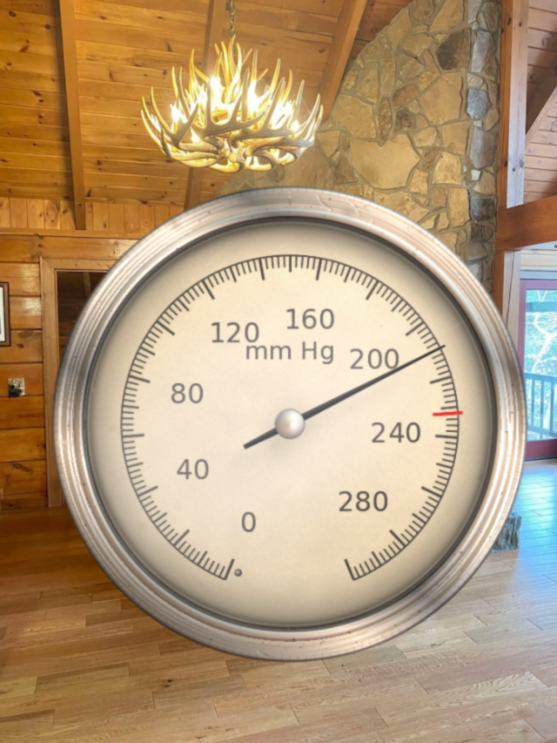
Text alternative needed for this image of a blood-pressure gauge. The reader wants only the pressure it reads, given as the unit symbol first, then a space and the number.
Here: mmHg 210
